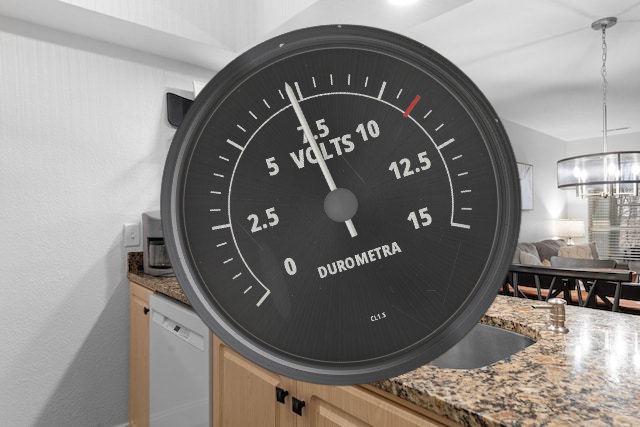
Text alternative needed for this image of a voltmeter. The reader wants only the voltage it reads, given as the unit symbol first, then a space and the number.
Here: V 7.25
